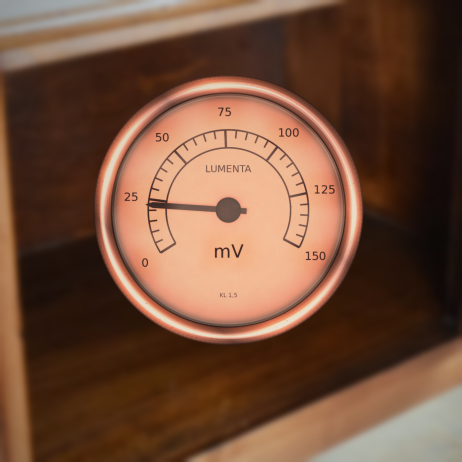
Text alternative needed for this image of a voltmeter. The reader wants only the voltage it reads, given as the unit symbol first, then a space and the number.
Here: mV 22.5
